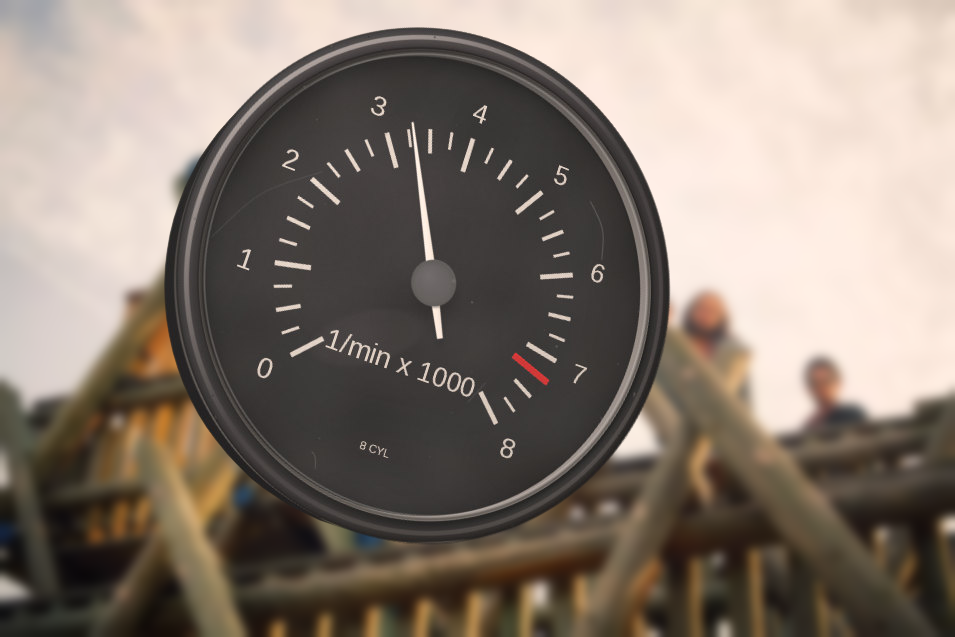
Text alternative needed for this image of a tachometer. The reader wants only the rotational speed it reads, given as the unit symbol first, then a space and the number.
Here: rpm 3250
